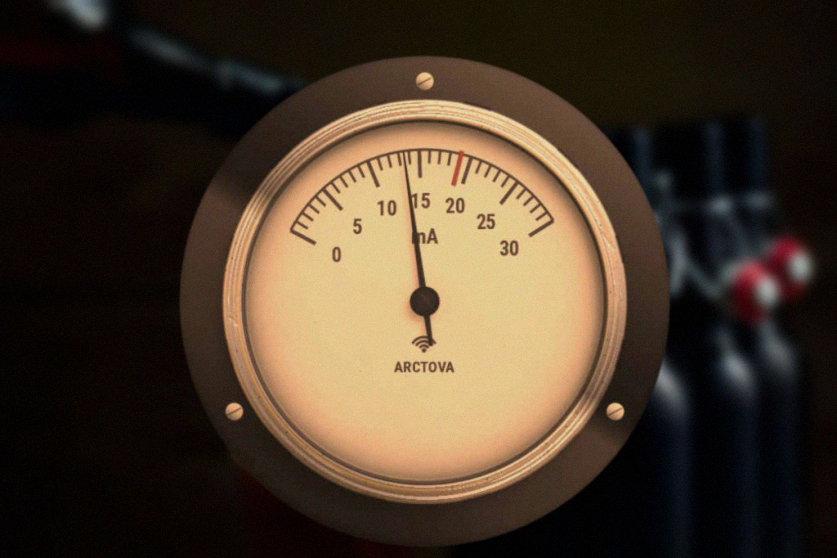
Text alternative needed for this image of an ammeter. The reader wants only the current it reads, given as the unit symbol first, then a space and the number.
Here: mA 13.5
